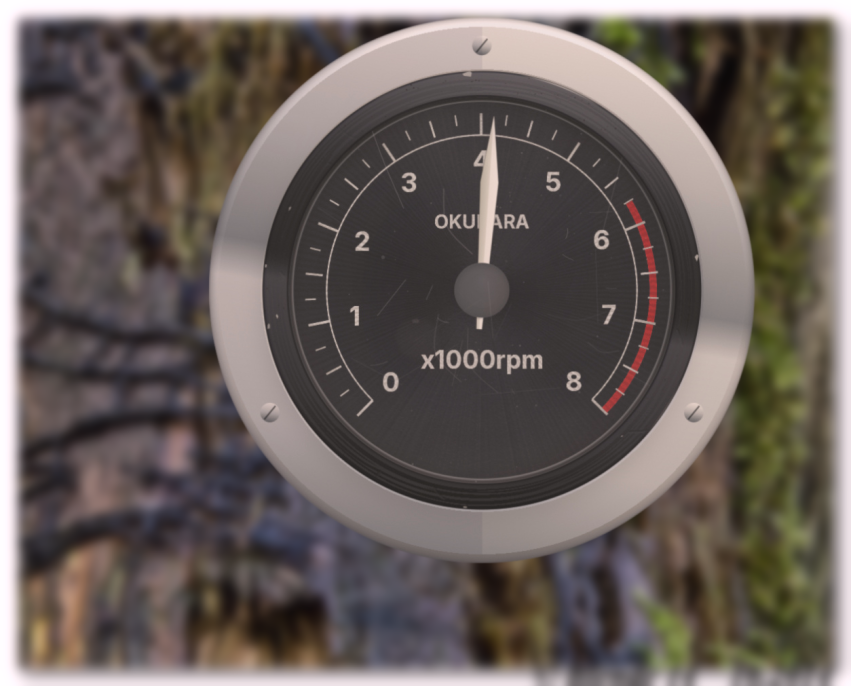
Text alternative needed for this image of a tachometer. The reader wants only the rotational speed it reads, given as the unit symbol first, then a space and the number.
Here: rpm 4125
